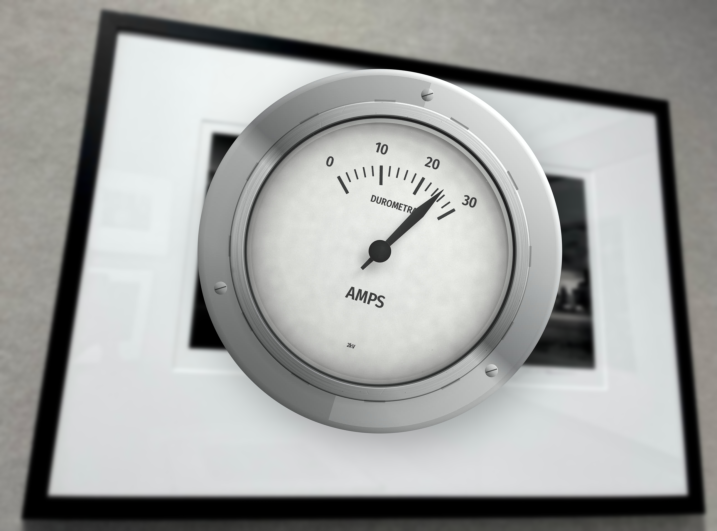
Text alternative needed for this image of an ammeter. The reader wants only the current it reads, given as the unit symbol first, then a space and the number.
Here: A 25
